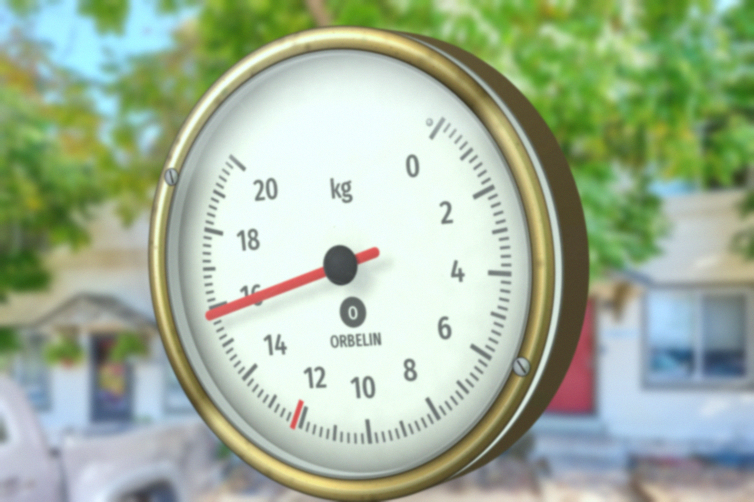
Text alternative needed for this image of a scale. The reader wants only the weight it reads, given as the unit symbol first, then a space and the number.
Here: kg 15.8
